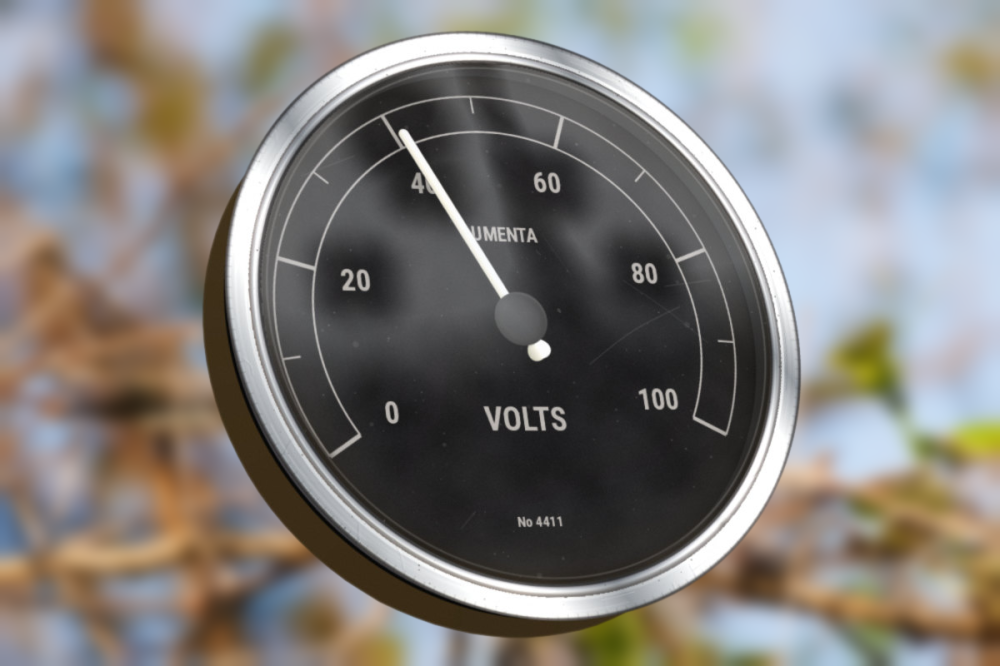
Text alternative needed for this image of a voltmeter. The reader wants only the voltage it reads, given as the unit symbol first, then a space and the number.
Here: V 40
